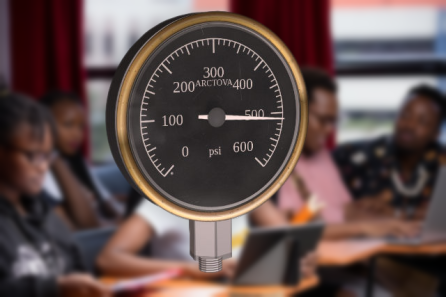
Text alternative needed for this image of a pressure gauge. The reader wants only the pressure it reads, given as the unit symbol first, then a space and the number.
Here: psi 510
